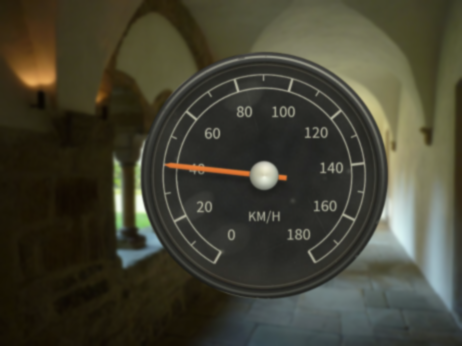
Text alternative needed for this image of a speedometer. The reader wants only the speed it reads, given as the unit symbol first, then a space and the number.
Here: km/h 40
